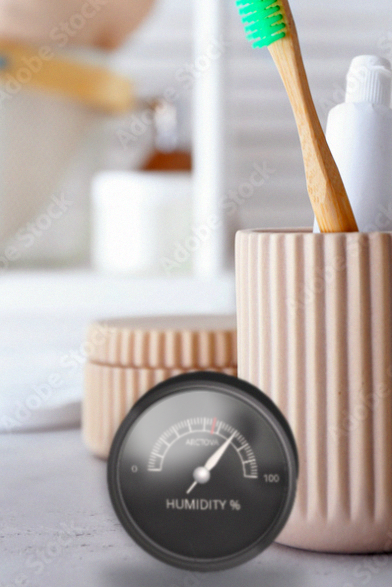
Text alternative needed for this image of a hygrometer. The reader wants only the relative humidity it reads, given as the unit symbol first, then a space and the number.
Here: % 70
